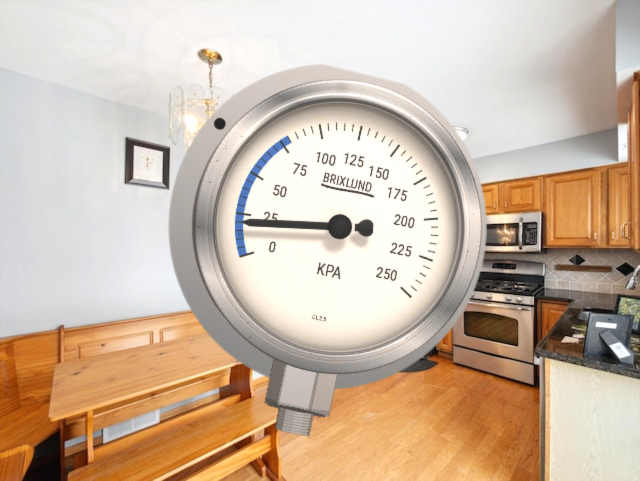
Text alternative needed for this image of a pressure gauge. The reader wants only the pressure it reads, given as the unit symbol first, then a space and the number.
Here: kPa 20
